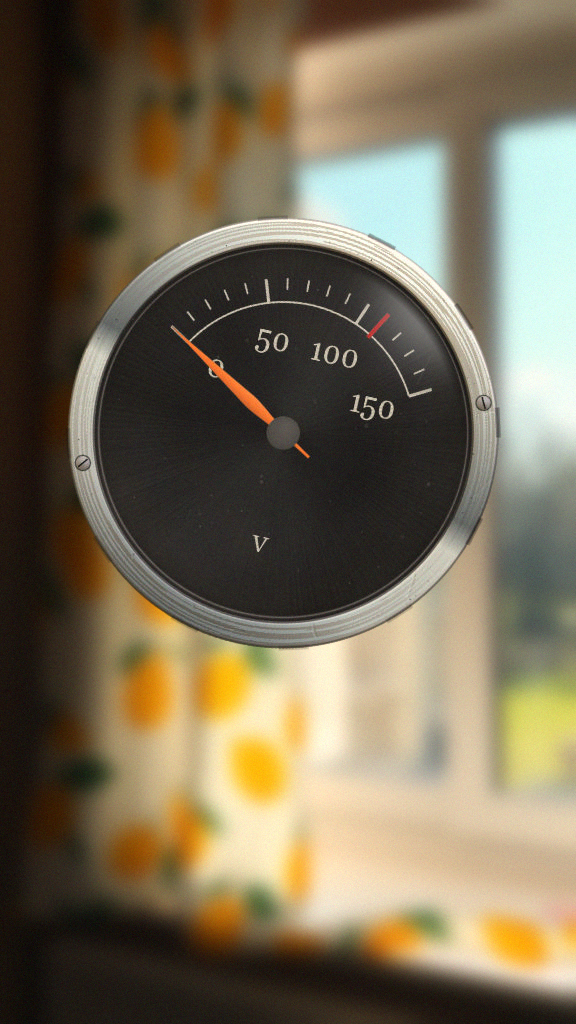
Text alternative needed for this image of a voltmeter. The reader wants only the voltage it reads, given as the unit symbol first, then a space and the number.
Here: V 0
